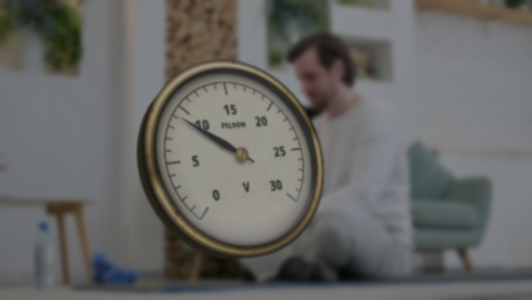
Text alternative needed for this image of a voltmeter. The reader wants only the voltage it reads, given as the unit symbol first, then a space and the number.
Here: V 9
